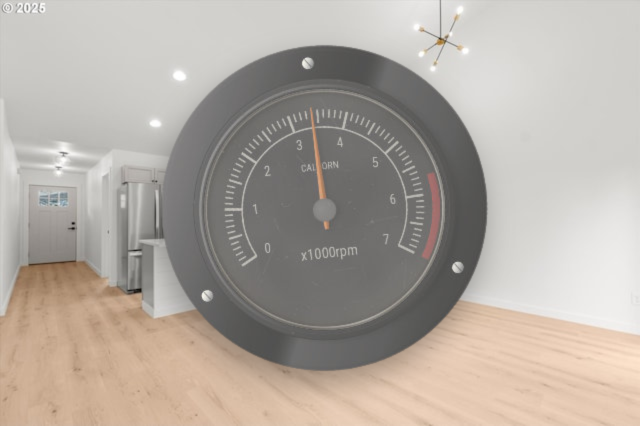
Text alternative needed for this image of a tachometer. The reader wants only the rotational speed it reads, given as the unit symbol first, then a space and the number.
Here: rpm 3400
